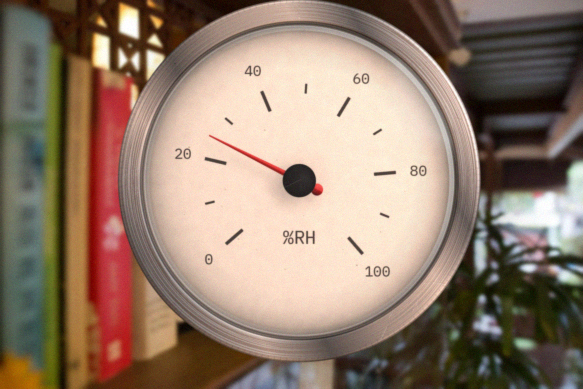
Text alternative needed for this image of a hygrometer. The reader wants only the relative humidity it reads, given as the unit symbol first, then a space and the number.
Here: % 25
